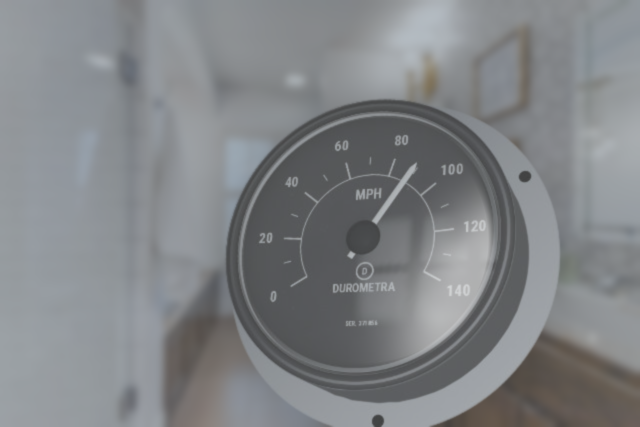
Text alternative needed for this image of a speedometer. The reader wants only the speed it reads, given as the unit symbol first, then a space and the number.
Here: mph 90
